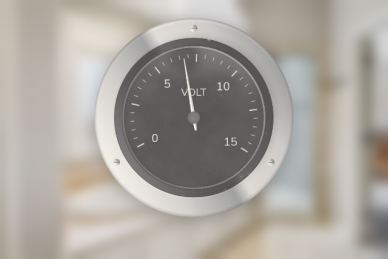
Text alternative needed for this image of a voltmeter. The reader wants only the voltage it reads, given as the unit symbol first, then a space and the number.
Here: V 6.75
